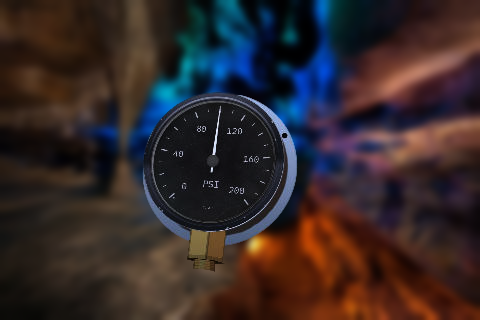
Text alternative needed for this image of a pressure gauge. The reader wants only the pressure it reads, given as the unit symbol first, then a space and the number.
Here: psi 100
